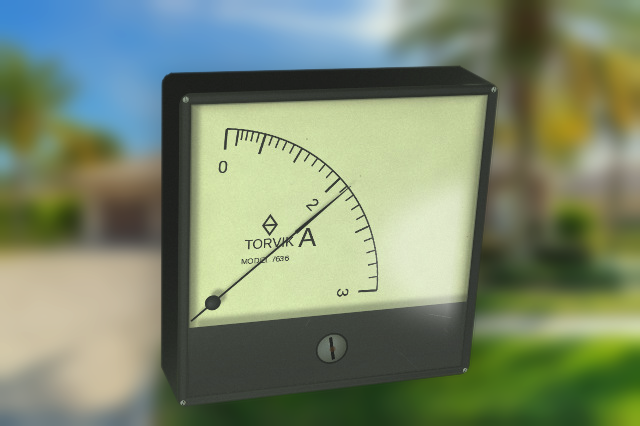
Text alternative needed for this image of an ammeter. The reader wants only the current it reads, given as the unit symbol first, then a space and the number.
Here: A 2.1
